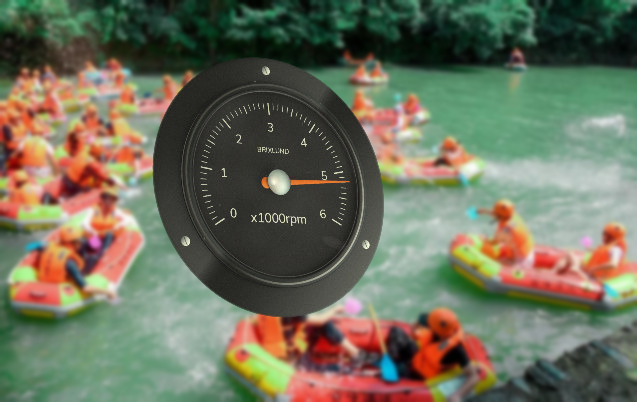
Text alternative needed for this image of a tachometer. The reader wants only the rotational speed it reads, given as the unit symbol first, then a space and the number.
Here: rpm 5200
